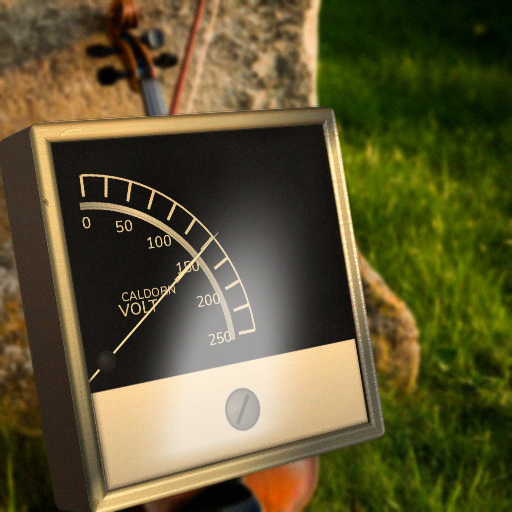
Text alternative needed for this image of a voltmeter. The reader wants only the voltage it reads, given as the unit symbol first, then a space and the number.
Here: V 150
